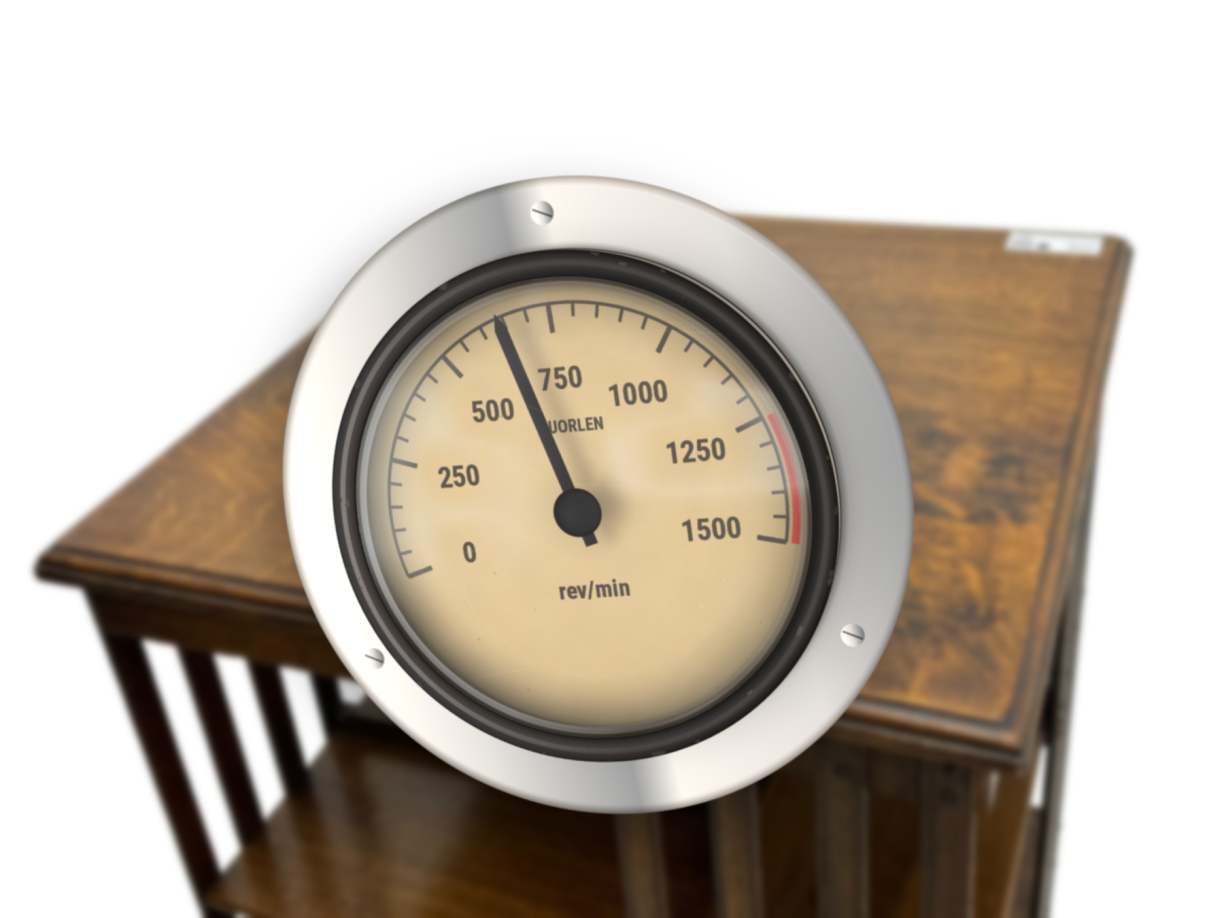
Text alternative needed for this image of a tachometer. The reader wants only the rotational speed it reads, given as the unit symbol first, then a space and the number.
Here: rpm 650
